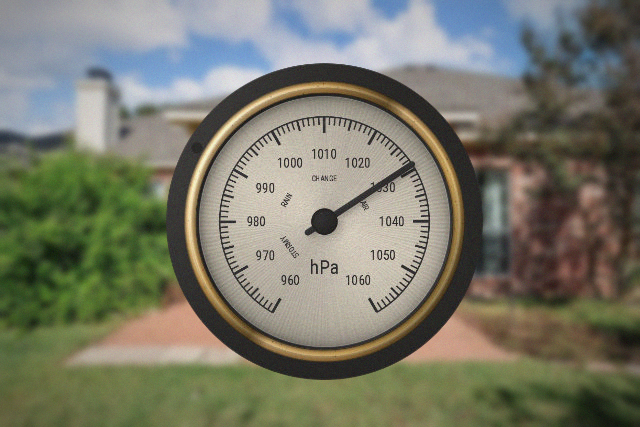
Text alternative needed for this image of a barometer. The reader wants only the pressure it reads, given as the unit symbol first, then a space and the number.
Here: hPa 1029
